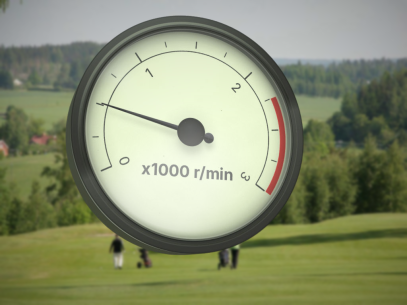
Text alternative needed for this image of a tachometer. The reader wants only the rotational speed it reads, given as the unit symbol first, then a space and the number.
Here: rpm 500
